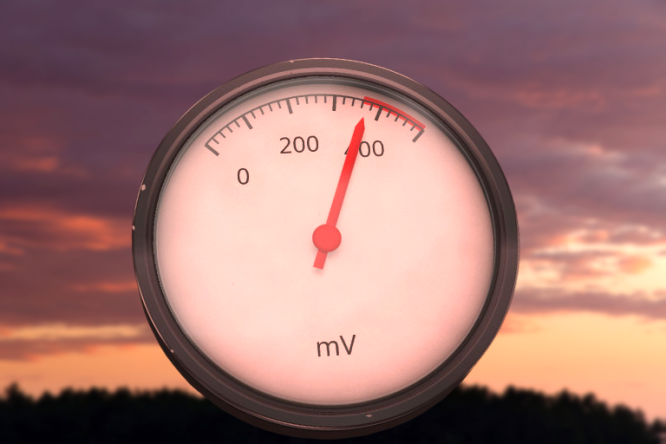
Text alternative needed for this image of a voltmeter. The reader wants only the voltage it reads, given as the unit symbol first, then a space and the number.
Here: mV 370
